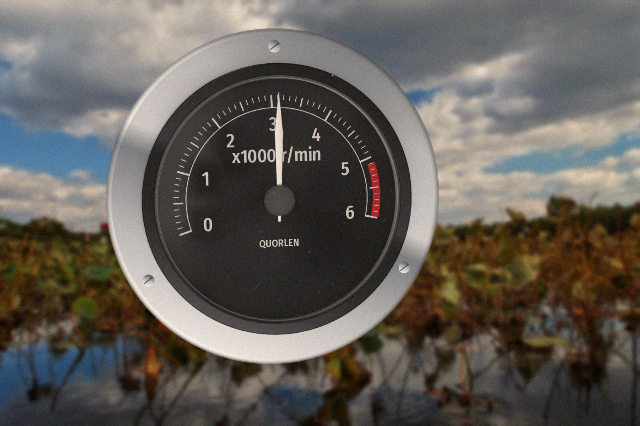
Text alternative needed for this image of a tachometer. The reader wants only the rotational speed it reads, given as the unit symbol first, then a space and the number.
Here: rpm 3100
